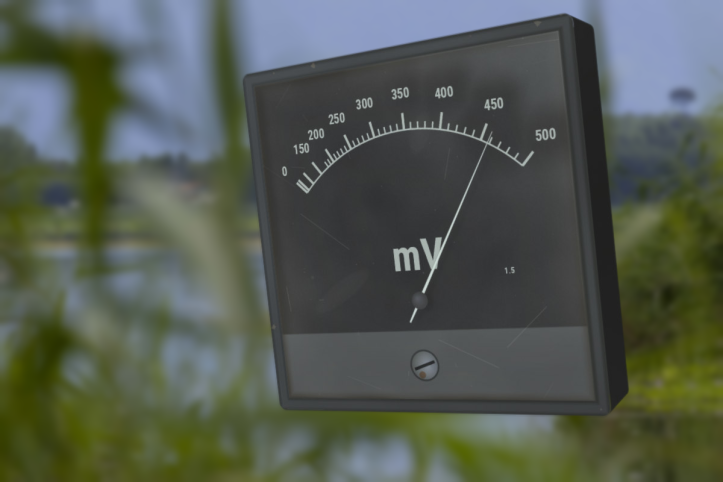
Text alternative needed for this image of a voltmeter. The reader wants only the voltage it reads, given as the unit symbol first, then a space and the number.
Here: mV 460
